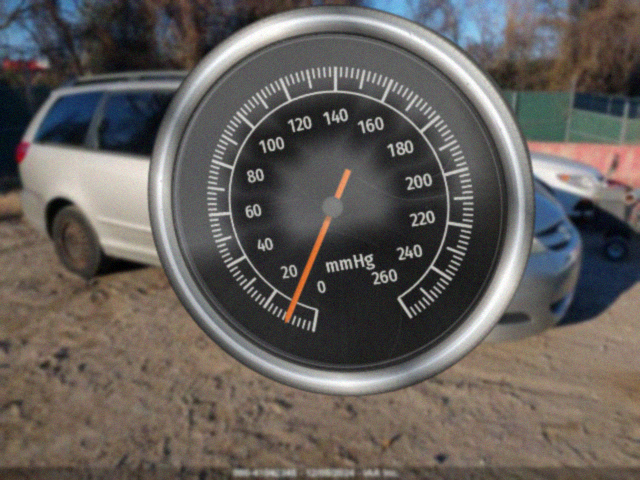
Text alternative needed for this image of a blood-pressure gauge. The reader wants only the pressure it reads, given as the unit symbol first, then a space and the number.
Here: mmHg 10
